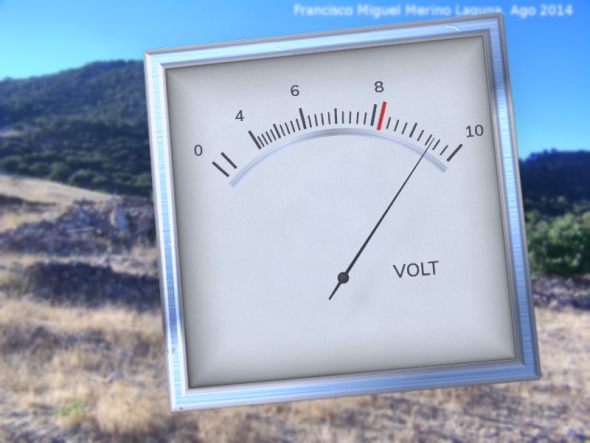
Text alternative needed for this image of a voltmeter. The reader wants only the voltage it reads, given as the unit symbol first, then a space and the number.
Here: V 9.5
